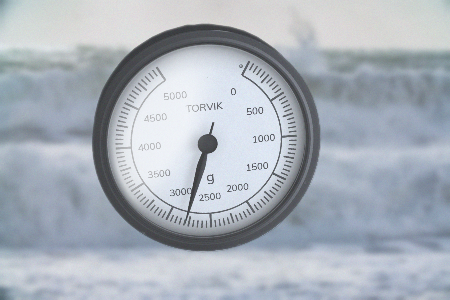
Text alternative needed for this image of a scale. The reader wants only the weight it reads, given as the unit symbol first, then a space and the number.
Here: g 2800
